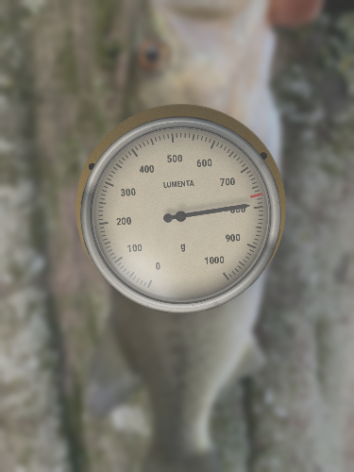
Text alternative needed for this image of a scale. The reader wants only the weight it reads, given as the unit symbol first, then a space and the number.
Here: g 790
